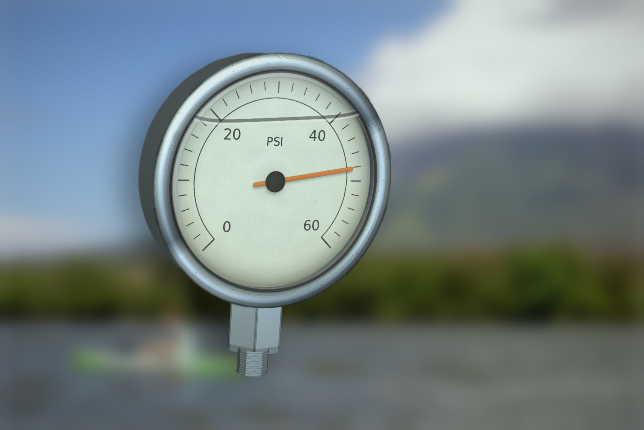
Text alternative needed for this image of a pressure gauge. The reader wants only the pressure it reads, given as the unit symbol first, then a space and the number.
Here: psi 48
